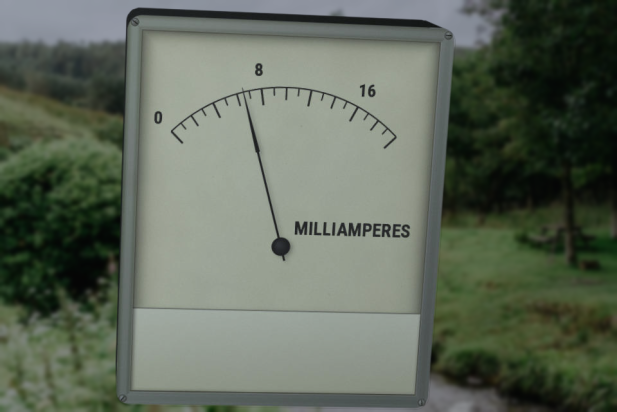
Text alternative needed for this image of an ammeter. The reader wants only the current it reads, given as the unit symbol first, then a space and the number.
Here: mA 6.5
